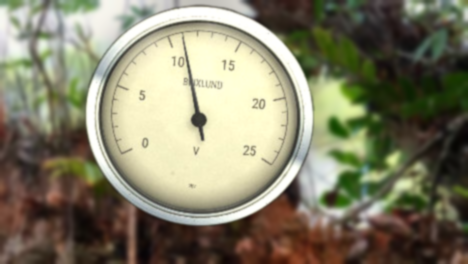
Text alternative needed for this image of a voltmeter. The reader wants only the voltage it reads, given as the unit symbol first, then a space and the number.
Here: V 11
